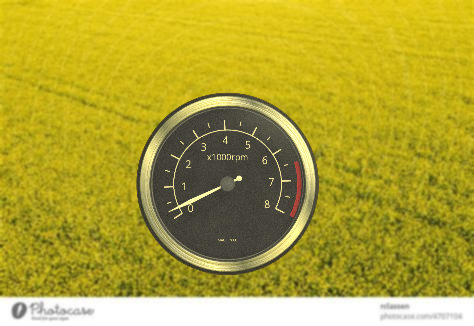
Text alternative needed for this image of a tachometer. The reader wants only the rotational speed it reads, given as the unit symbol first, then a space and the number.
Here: rpm 250
